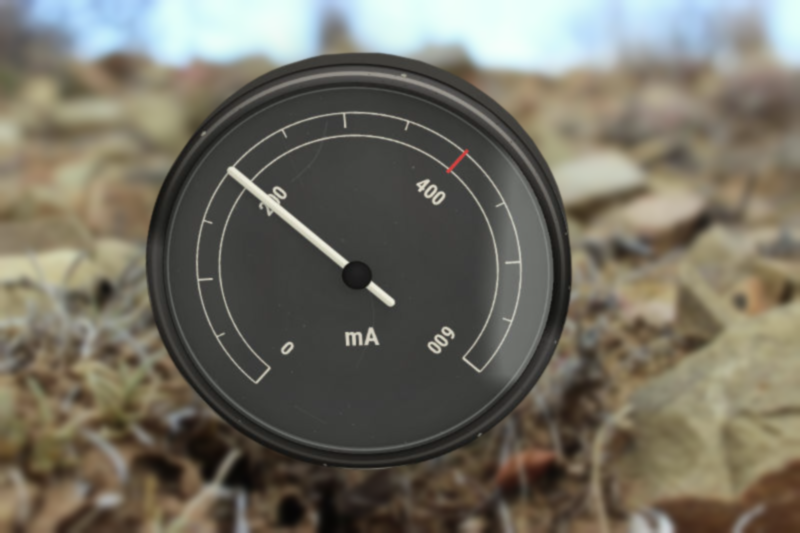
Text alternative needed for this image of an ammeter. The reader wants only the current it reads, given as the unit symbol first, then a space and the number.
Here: mA 200
